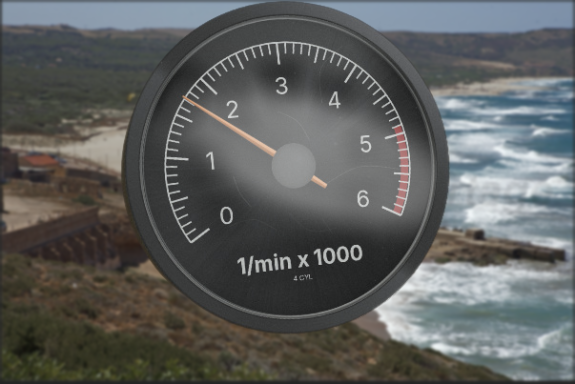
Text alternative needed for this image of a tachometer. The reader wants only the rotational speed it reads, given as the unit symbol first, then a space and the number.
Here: rpm 1700
